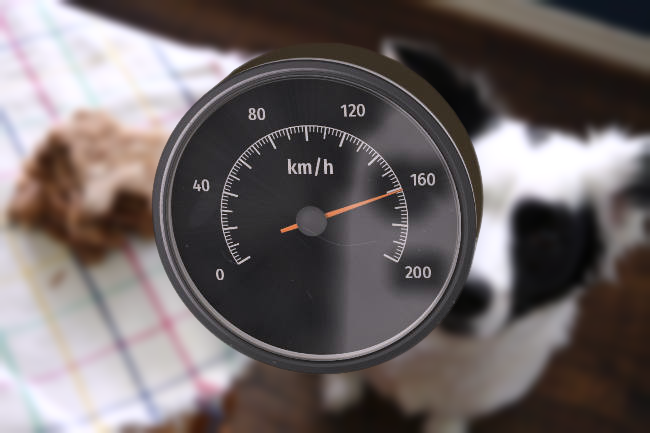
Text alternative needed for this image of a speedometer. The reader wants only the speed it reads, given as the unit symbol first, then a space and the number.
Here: km/h 160
